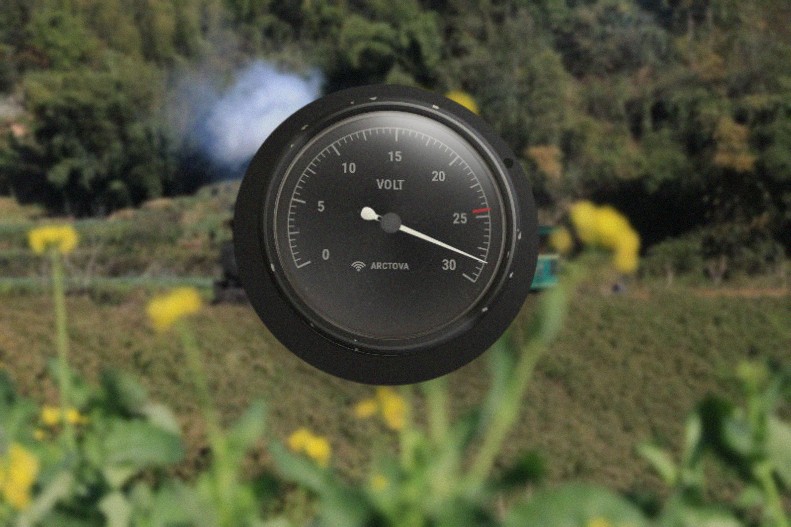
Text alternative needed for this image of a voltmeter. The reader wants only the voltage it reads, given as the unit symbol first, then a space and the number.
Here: V 28.5
